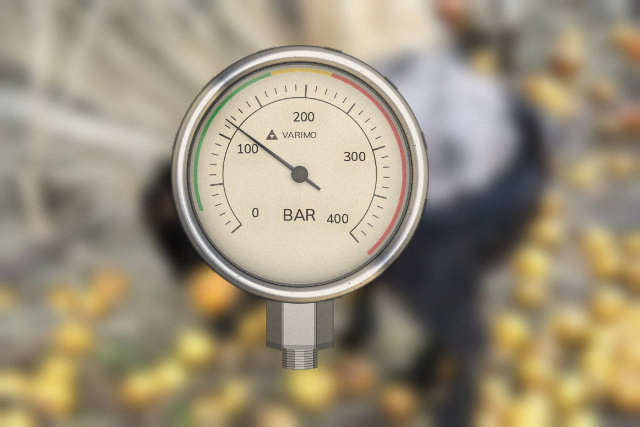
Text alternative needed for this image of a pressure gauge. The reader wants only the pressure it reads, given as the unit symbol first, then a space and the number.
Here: bar 115
